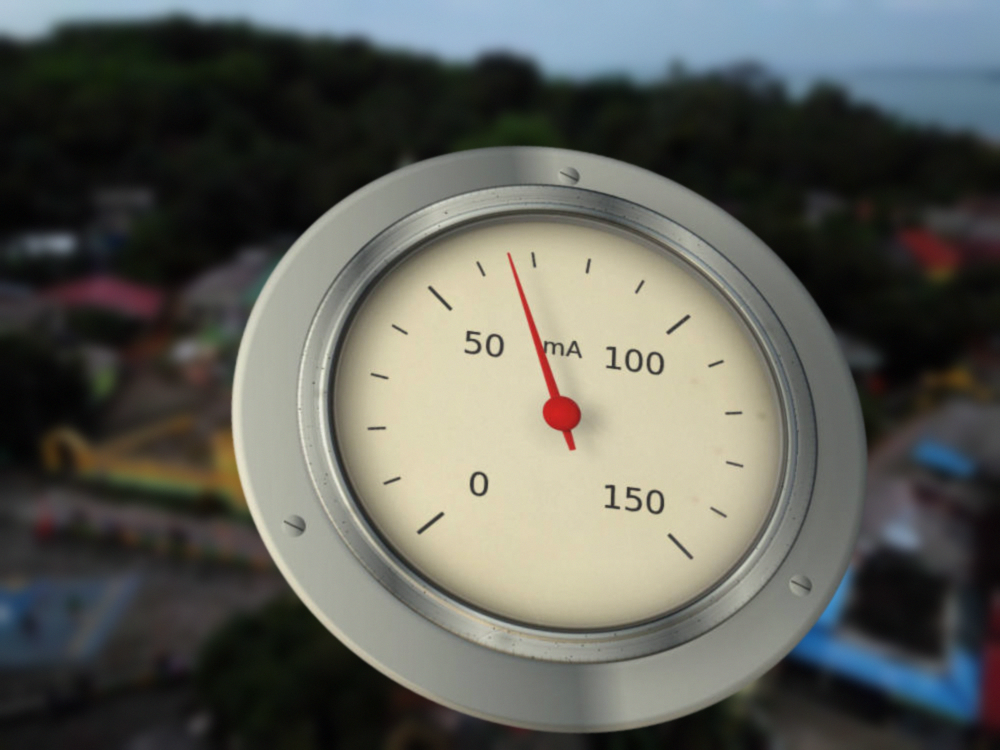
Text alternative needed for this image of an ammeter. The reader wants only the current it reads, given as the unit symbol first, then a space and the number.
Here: mA 65
